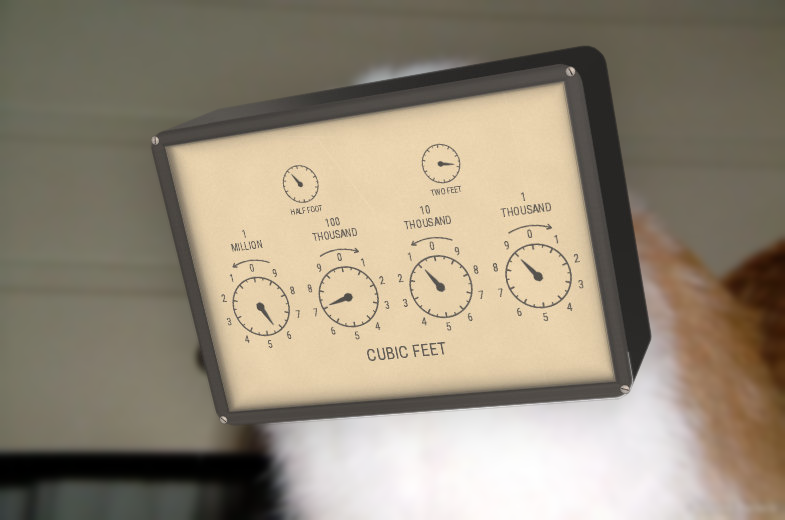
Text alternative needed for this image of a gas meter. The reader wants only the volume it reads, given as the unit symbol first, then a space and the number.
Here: ft³ 570900
